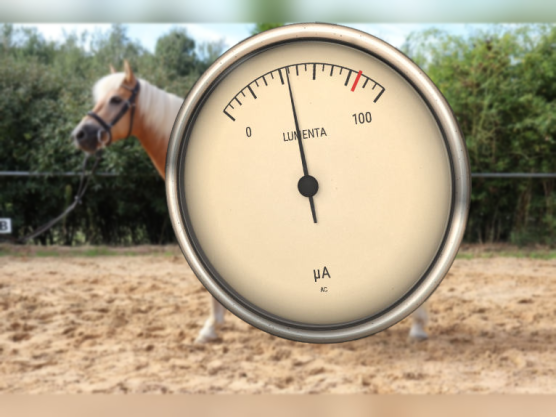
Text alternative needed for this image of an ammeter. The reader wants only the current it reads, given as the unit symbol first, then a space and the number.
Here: µA 45
